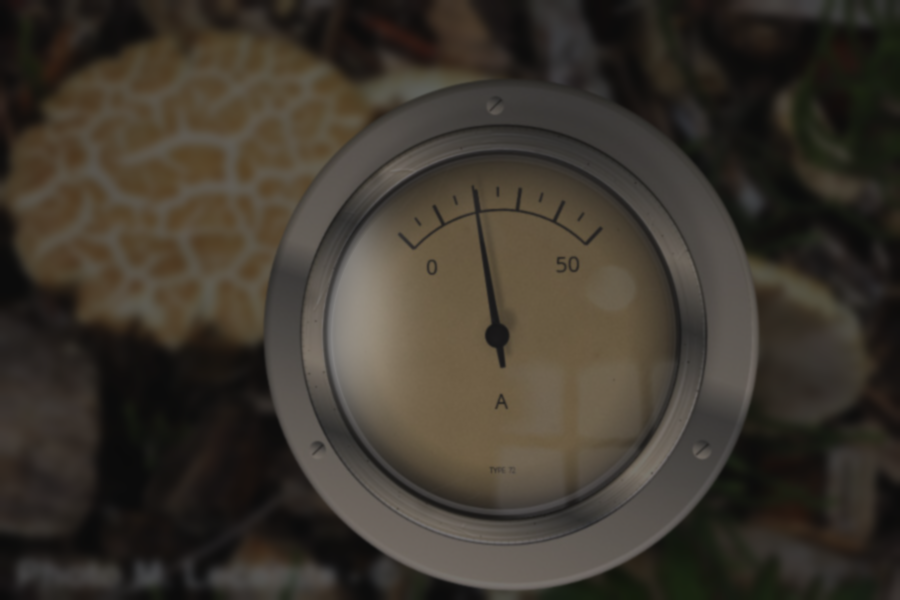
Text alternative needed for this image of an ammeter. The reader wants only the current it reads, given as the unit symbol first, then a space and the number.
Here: A 20
